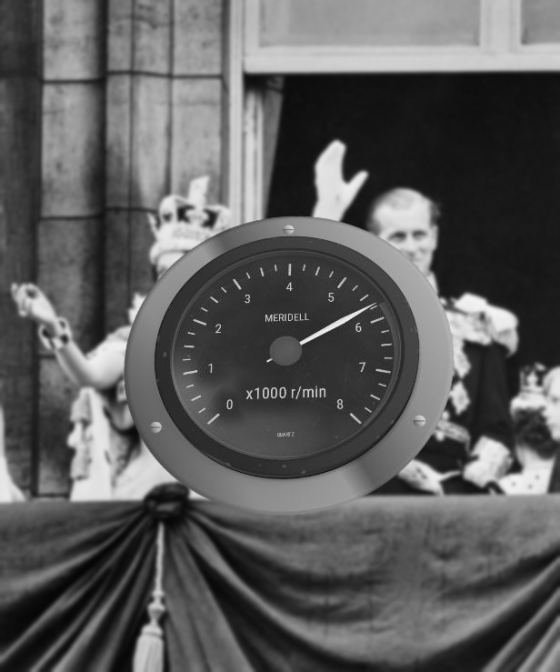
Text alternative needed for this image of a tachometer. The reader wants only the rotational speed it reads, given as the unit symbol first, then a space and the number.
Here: rpm 5750
